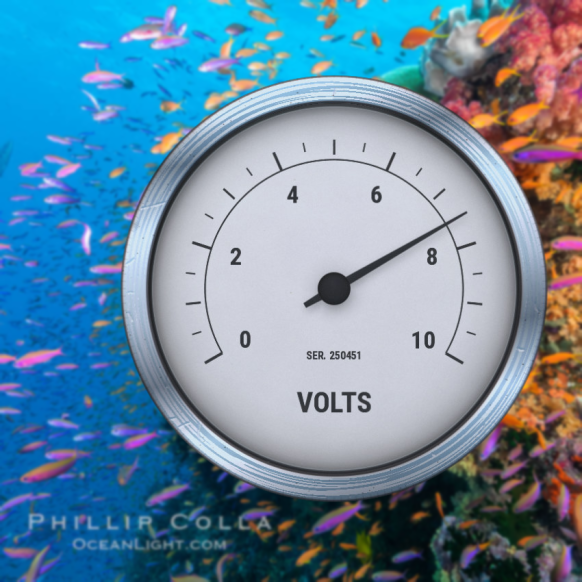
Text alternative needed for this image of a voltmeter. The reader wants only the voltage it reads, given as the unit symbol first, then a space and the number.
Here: V 7.5
